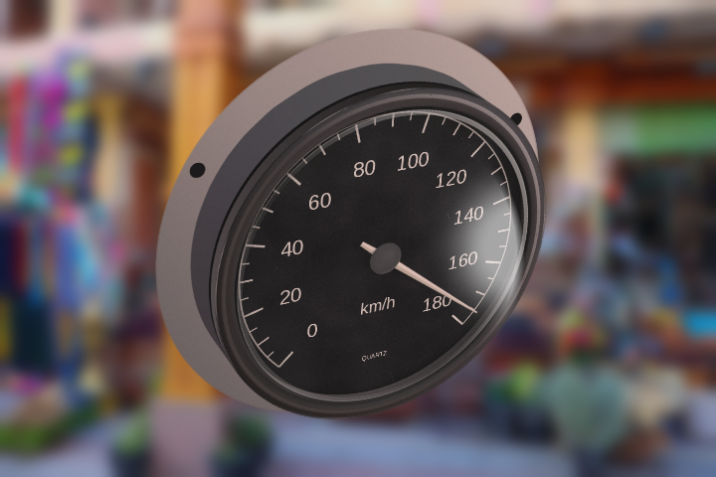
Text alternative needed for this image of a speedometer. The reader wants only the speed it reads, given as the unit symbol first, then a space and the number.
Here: km/h 175
